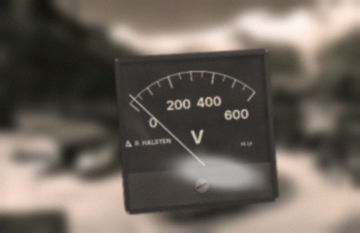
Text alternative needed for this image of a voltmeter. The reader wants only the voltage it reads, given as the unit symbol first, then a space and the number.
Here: V 25
